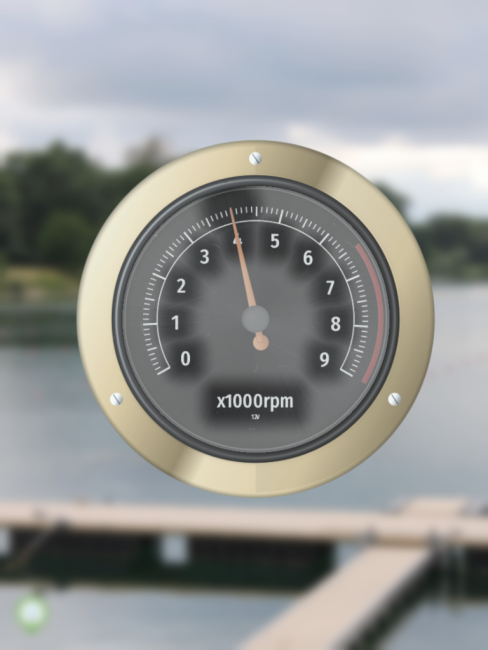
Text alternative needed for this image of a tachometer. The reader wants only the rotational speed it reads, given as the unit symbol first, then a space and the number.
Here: rpm 4000
